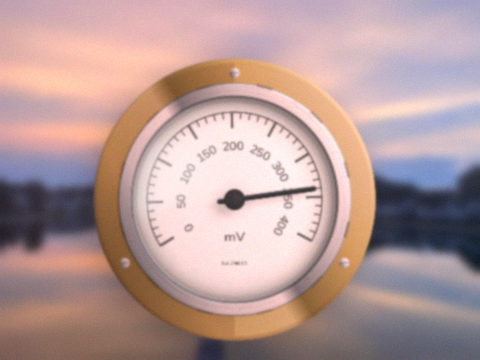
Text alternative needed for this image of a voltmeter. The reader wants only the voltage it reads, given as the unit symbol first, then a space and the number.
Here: mV 340
